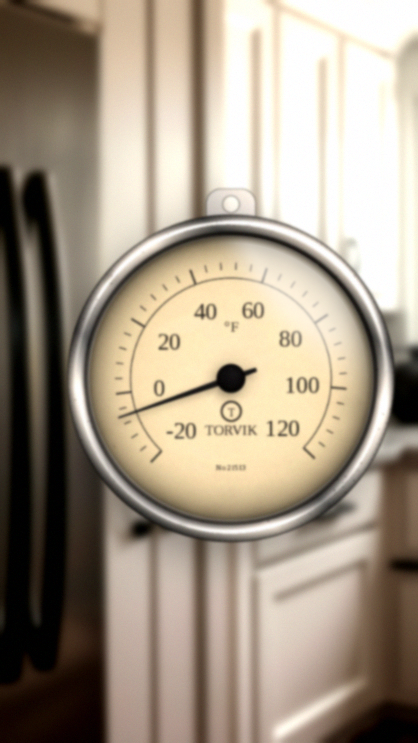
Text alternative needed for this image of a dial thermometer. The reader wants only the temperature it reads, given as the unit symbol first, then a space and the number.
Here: °F -6
